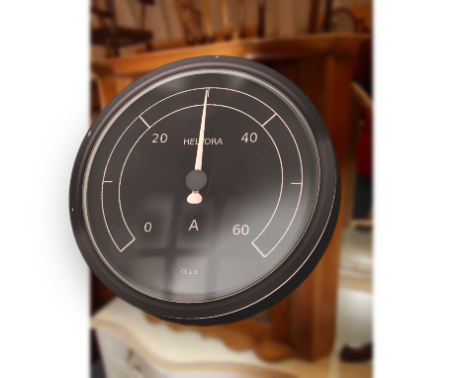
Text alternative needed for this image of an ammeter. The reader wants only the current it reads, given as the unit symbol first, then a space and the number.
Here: A 30
